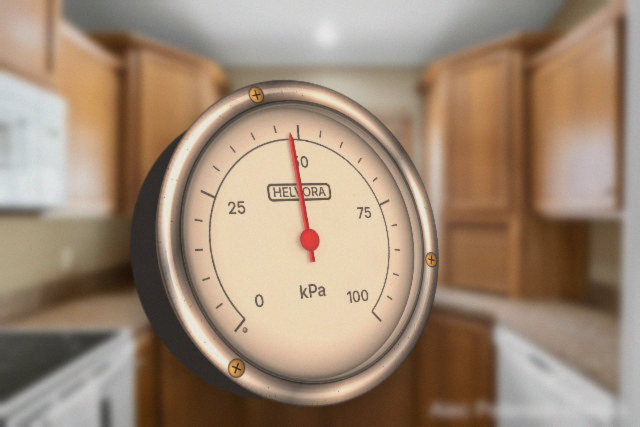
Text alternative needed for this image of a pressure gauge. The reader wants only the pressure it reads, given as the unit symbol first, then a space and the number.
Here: kPa 47.5
